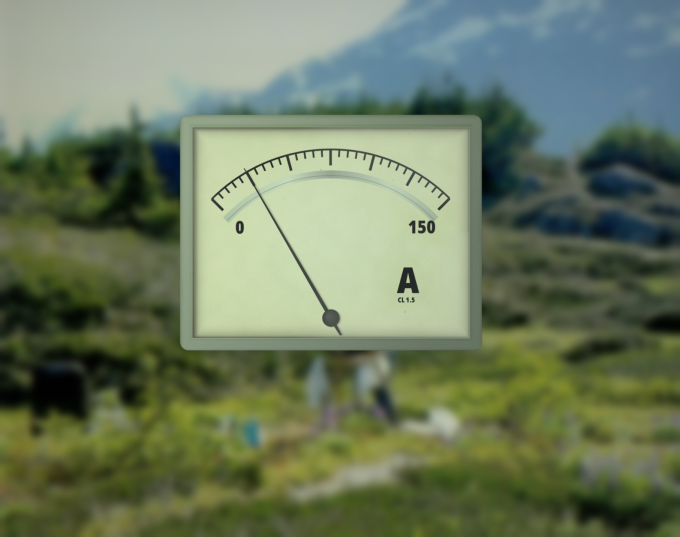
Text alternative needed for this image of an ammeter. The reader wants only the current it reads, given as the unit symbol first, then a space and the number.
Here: A 25
